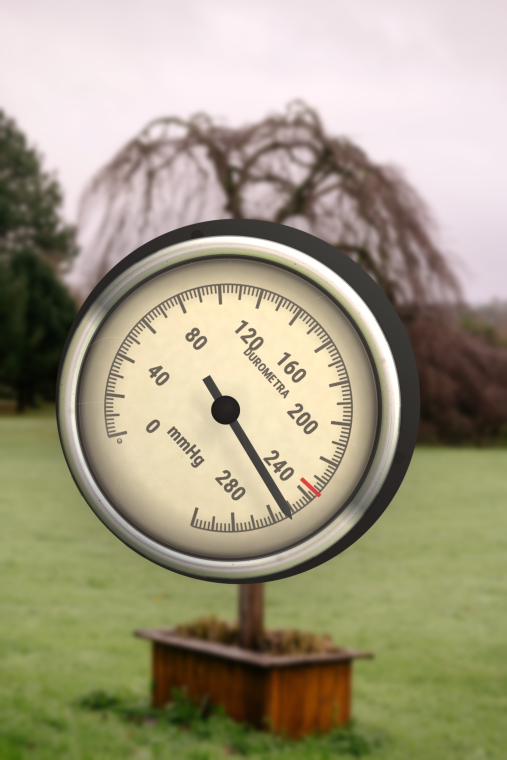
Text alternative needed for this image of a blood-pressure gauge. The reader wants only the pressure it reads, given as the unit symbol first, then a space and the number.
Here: mmHg 252
